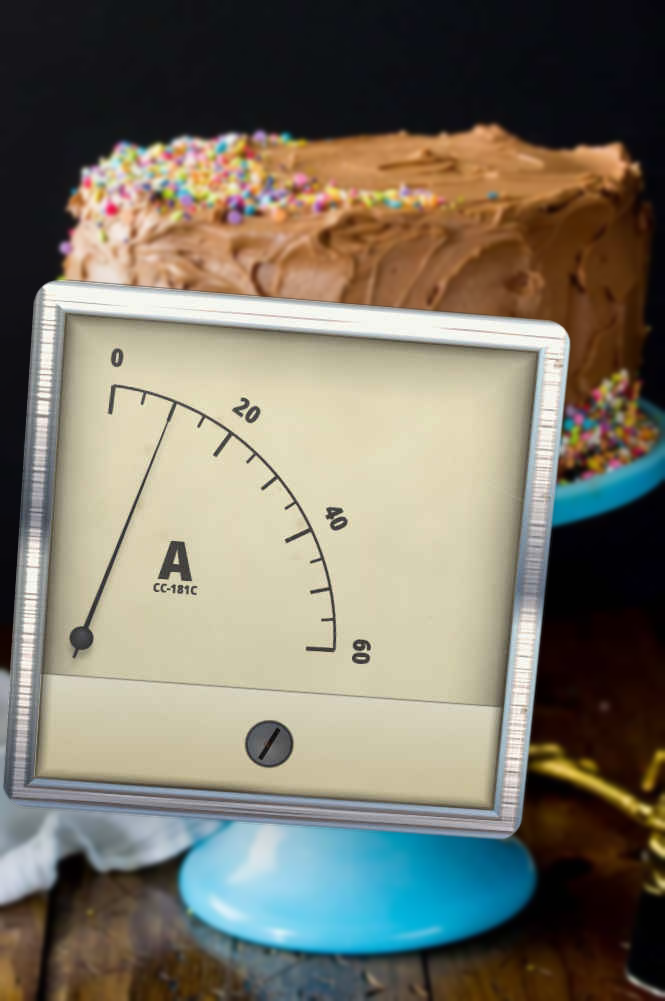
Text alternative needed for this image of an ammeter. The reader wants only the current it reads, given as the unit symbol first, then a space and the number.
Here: A 10
